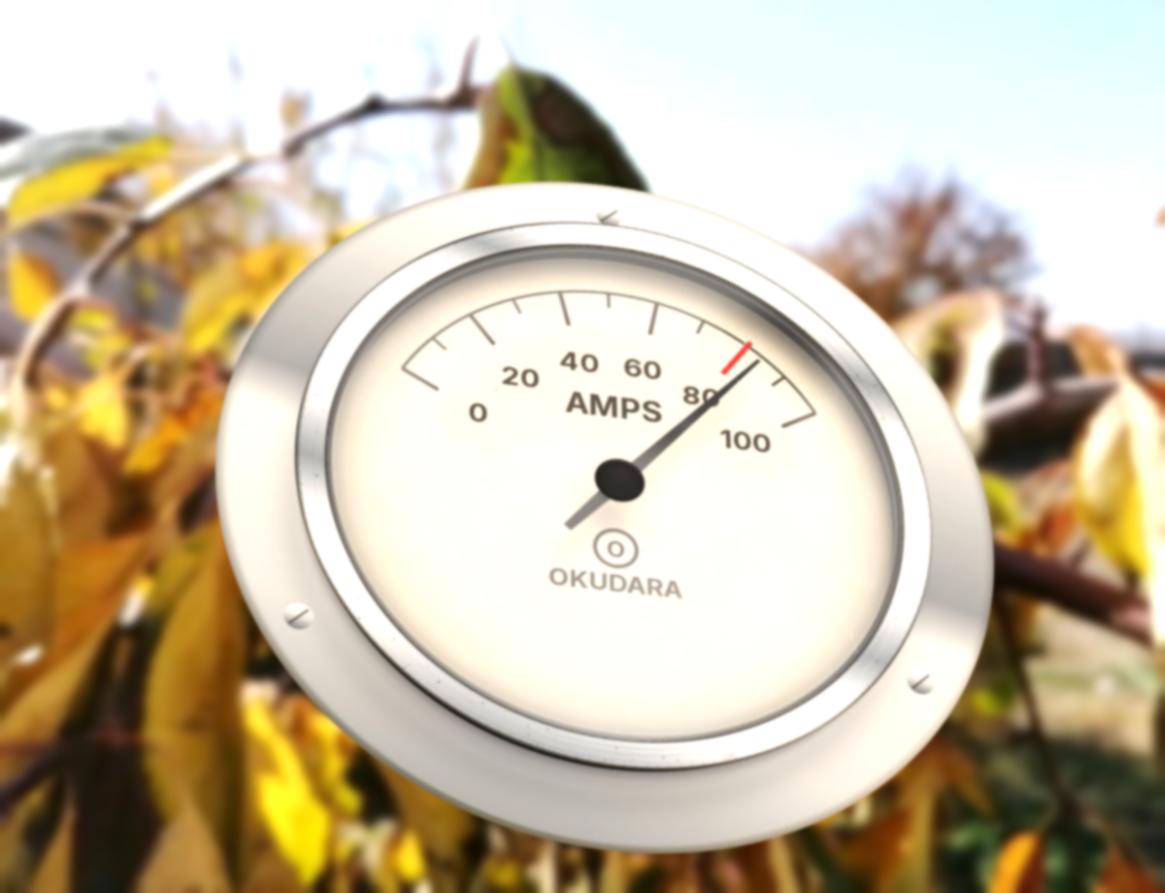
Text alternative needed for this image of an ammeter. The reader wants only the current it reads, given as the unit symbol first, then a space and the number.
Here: A 85
